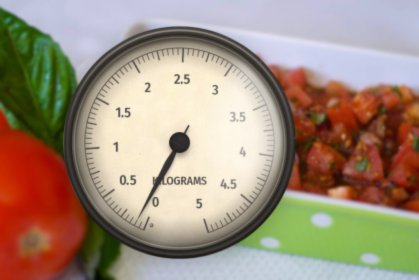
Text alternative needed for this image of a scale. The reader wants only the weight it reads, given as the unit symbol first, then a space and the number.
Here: kg 0.1
